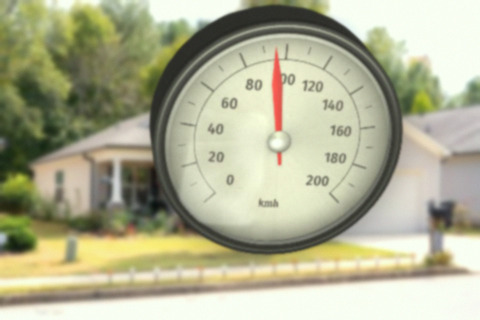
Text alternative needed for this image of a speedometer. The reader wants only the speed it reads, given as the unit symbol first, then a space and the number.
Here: km/h 95
